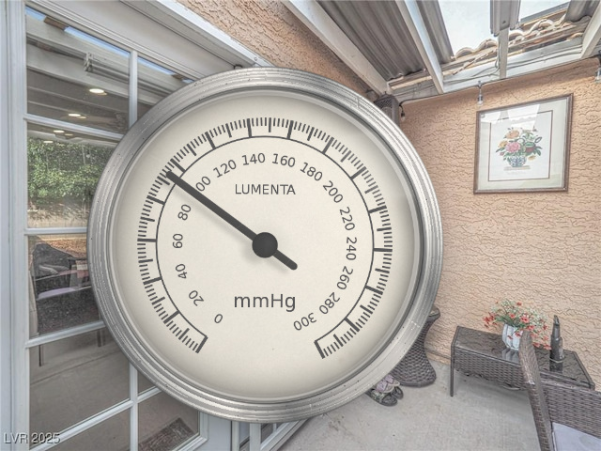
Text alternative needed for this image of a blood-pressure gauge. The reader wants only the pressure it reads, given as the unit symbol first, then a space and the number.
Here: mmHg 94
